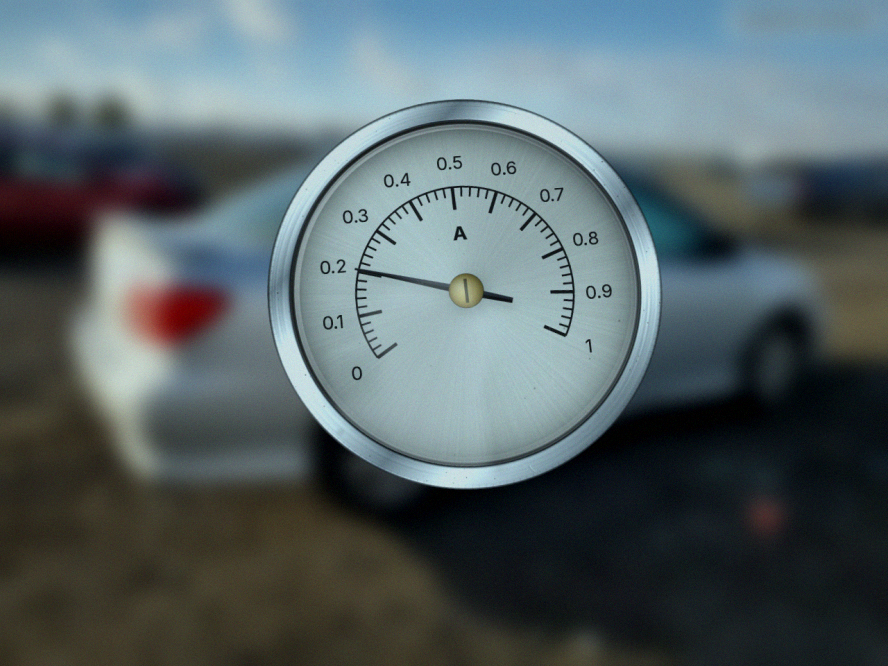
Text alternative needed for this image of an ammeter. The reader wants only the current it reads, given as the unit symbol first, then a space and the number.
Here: A 0.2
